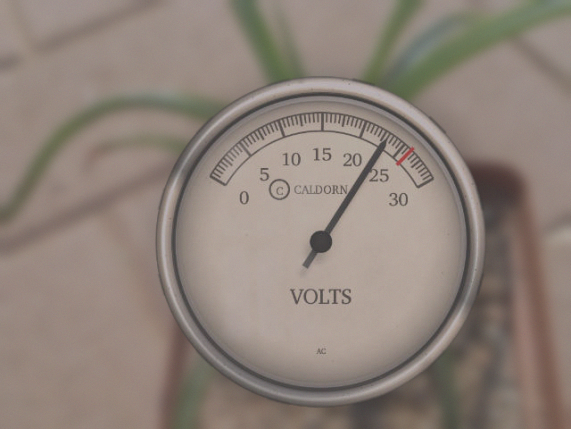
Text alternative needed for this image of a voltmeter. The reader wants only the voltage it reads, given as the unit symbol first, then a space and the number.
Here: V 23
